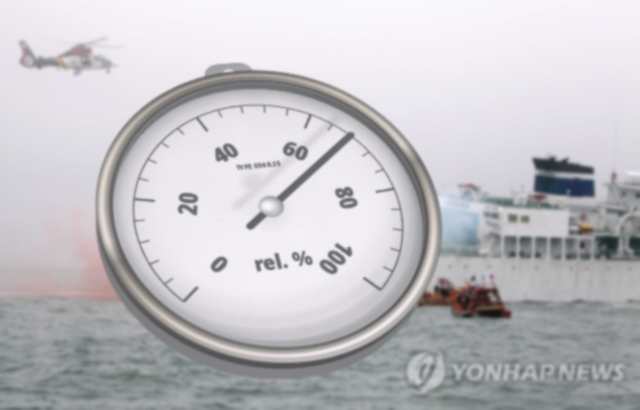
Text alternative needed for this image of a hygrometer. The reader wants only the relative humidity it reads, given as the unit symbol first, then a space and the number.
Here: % 68
